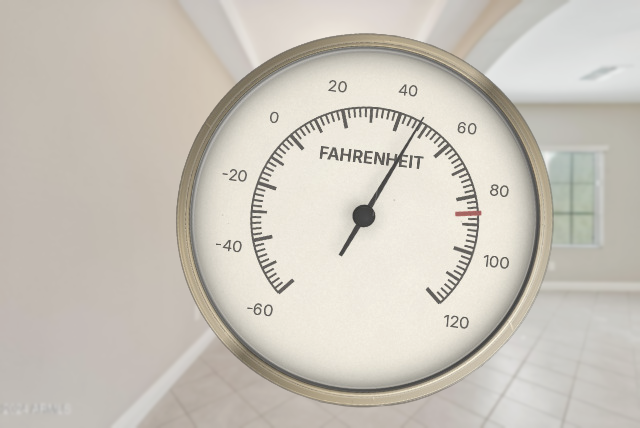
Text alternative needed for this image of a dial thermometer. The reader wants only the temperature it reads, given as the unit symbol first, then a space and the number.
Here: °F 48
